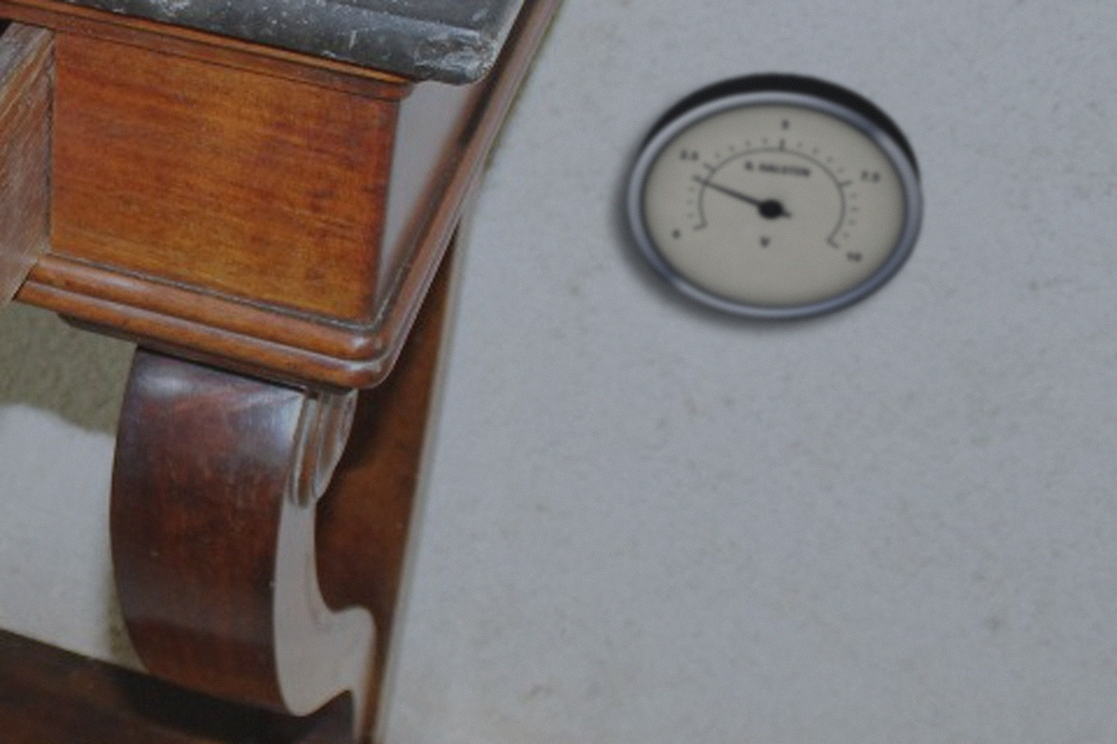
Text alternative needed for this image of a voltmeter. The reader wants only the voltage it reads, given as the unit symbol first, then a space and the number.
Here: V 2
